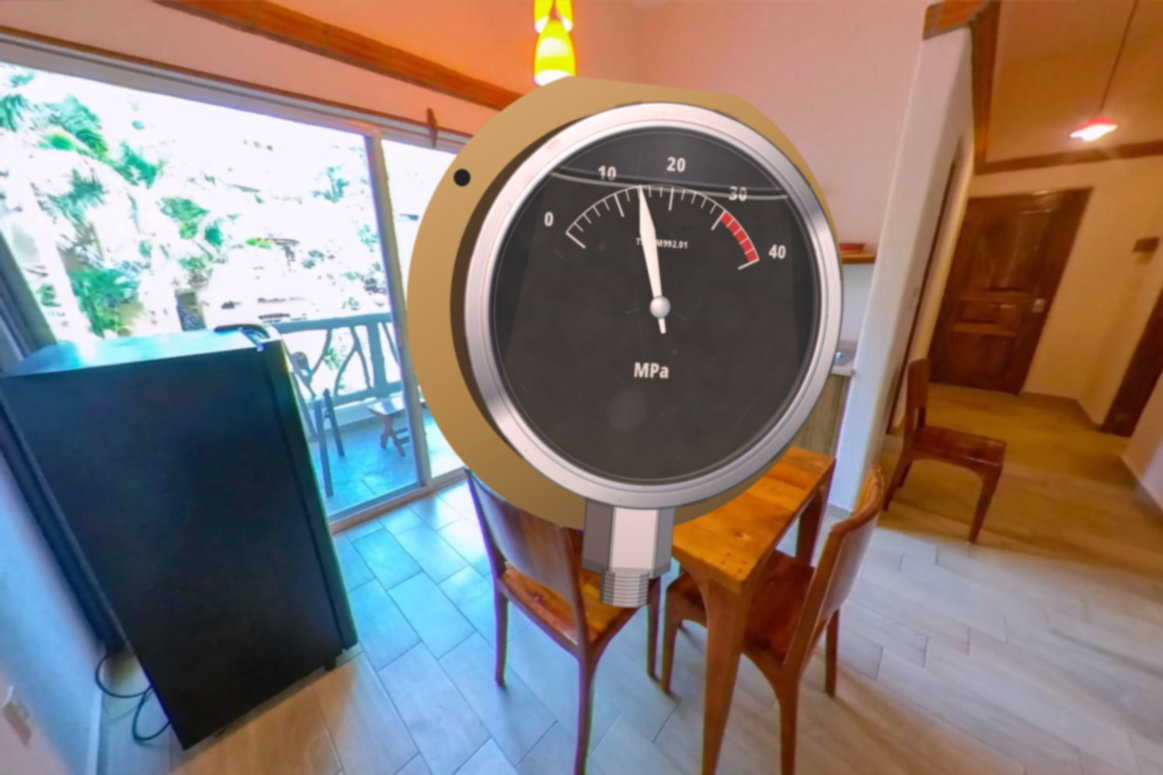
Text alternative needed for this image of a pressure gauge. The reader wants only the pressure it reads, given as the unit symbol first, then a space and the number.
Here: MPa 14
